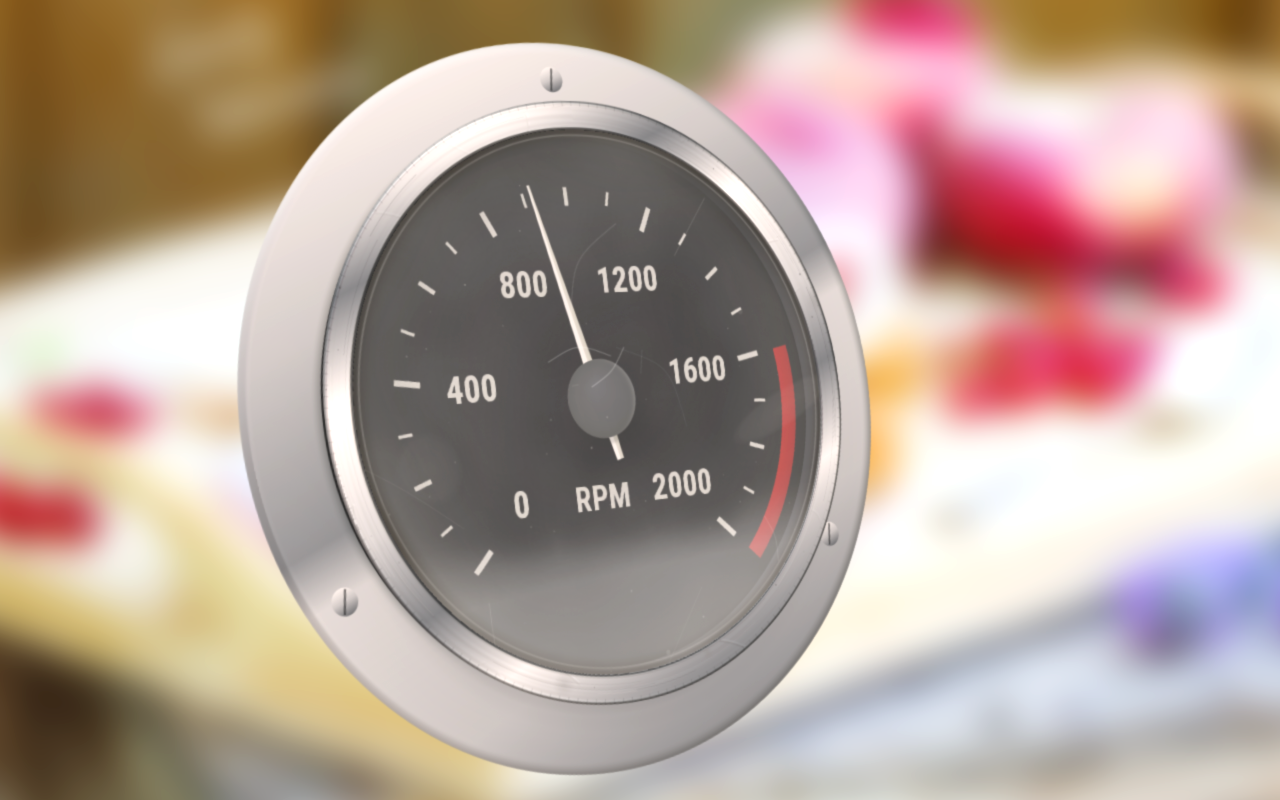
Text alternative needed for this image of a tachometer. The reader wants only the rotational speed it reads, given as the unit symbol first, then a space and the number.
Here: rpm 900
